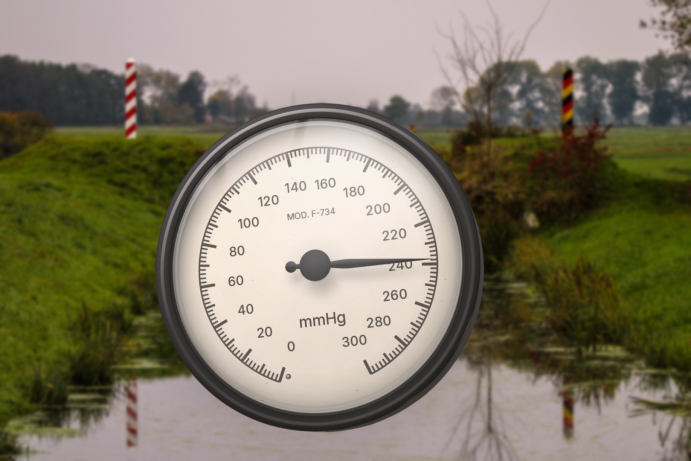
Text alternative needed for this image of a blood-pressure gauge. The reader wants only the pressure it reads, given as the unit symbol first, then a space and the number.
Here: mmHg 238
